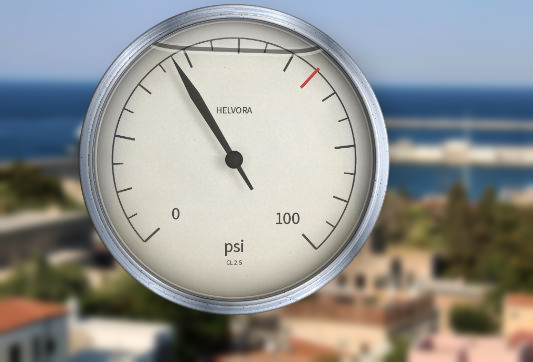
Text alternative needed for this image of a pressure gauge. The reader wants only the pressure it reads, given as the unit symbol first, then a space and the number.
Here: psi 37.5
